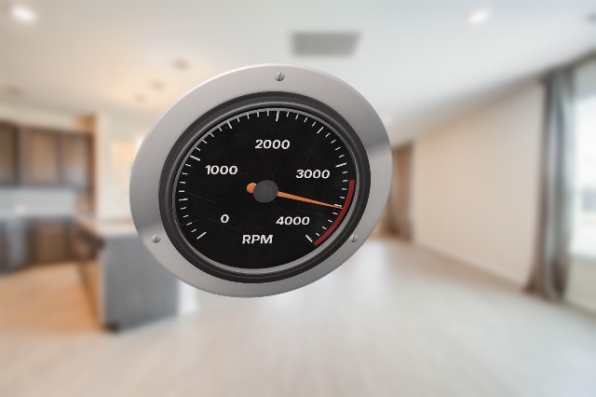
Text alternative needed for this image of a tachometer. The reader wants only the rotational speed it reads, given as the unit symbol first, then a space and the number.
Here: rpm 3500
